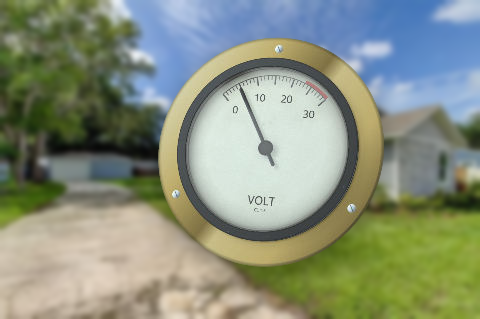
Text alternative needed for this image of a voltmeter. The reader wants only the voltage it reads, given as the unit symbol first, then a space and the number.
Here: V 5
